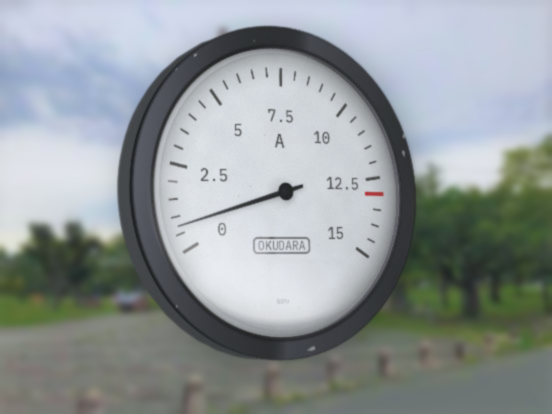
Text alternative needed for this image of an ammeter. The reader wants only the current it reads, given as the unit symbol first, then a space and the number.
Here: A 0.75
